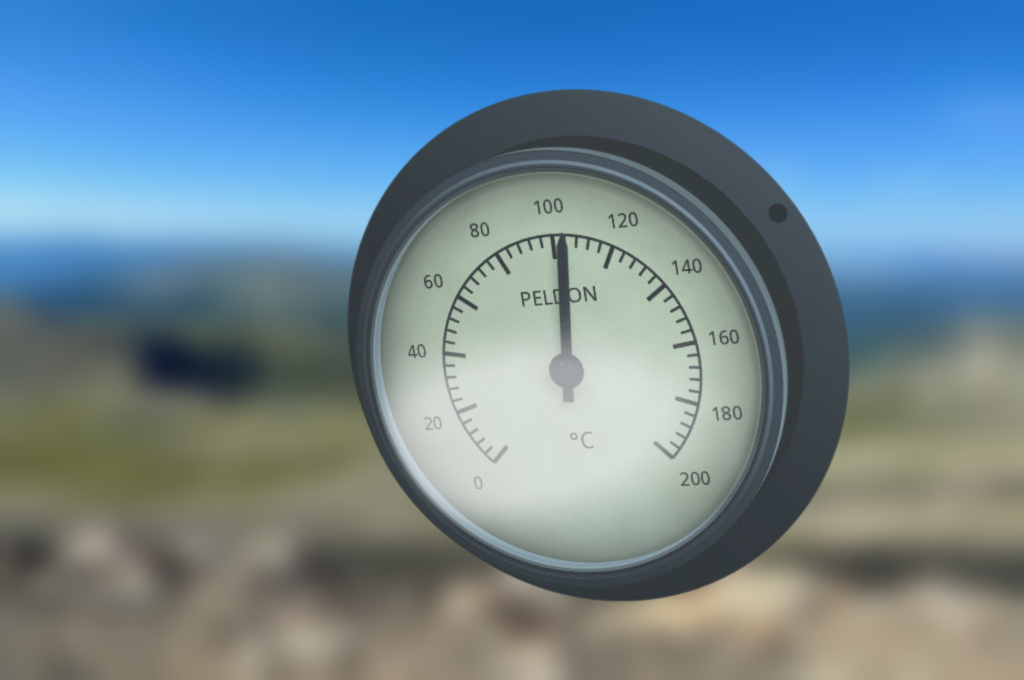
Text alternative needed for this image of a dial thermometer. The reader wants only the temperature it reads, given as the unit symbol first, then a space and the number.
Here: °C 104
